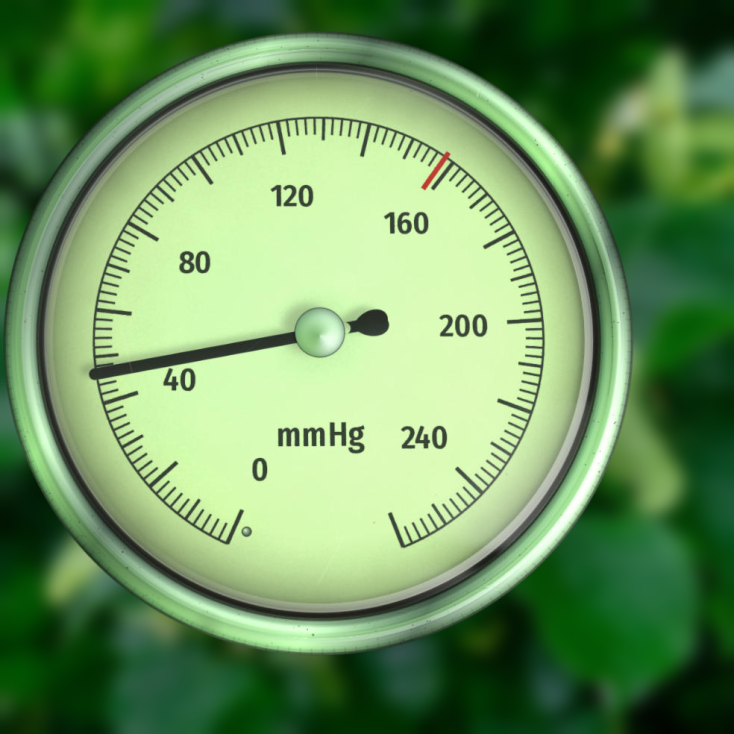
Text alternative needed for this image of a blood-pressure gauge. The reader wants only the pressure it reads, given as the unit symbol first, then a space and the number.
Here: mmHg 46
